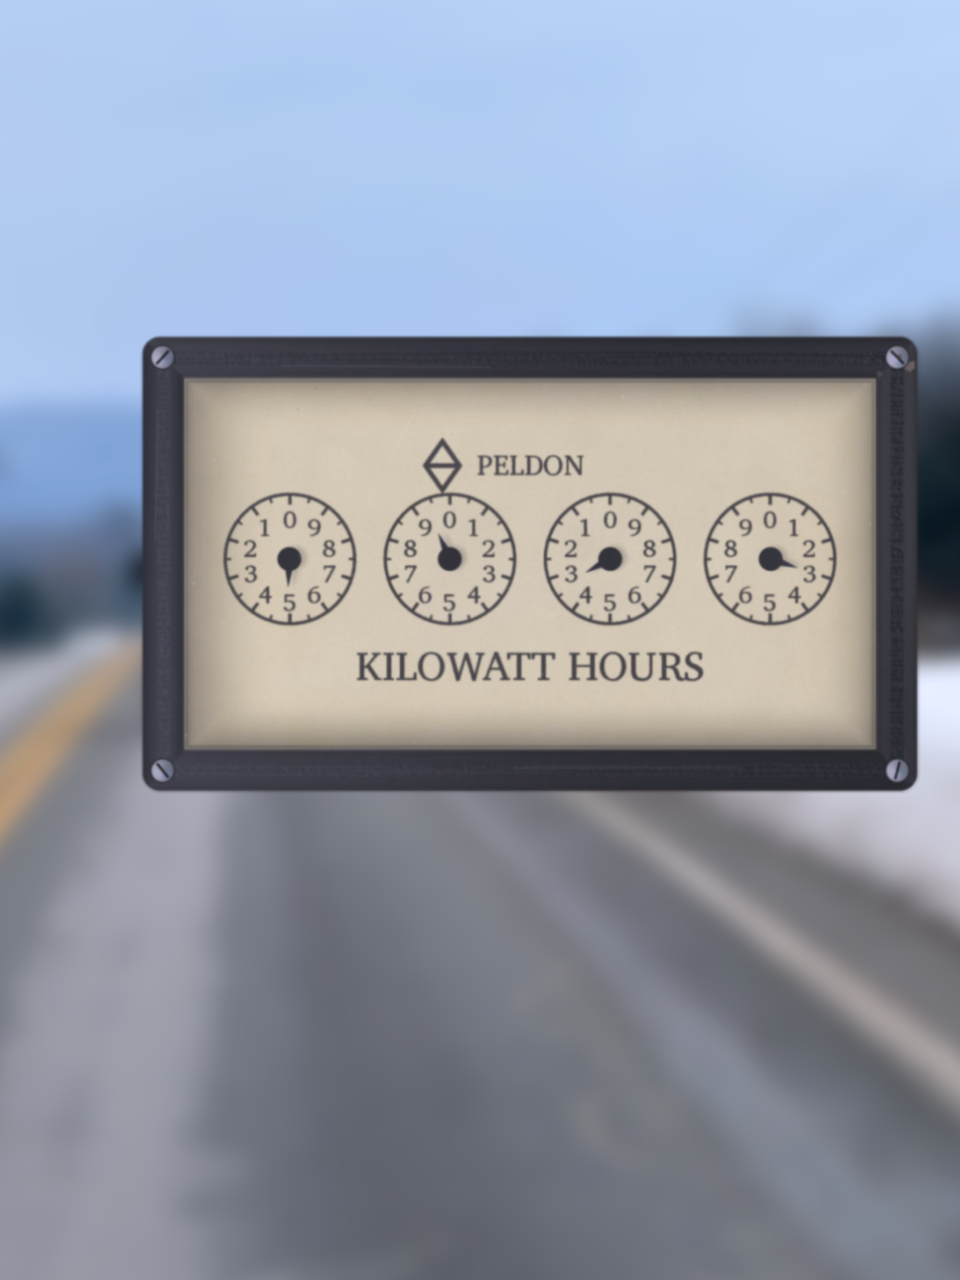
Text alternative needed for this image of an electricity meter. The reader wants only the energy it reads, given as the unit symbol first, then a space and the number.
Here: kWh 4933
